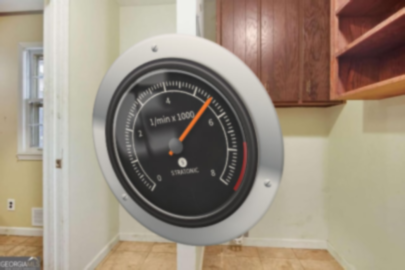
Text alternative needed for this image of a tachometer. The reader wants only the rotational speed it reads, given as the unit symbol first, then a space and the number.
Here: rpm 5500
